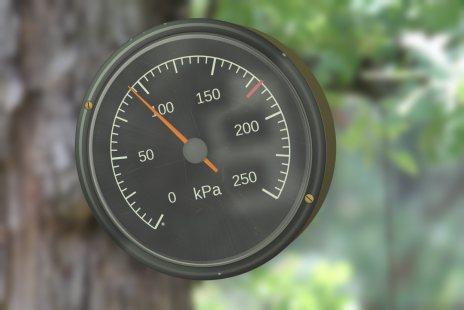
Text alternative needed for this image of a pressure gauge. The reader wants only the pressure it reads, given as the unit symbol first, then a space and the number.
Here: kPa 95
